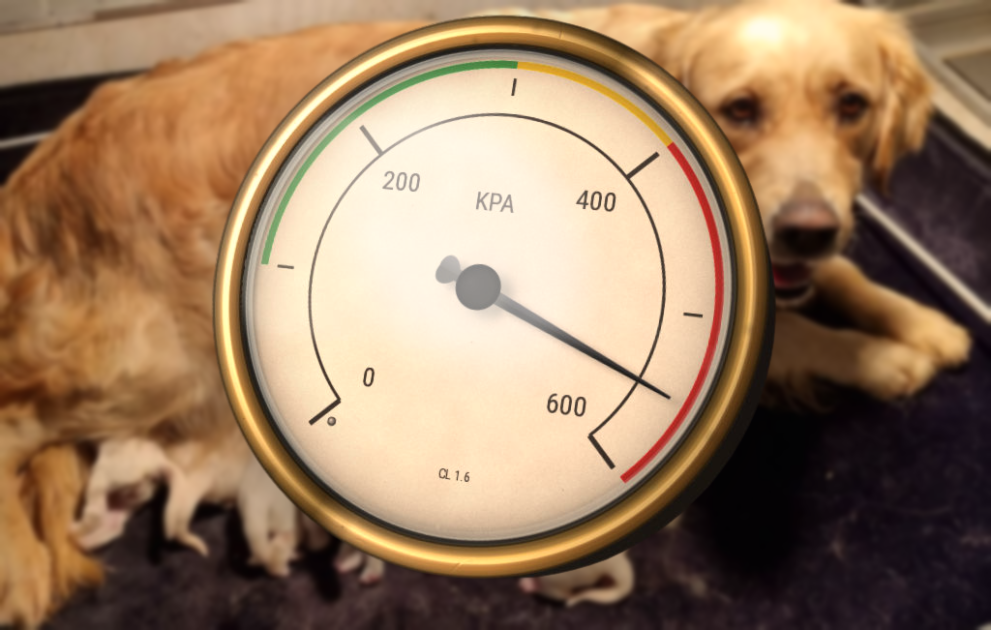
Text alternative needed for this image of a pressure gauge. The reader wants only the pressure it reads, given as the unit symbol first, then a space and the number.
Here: kPa 550
